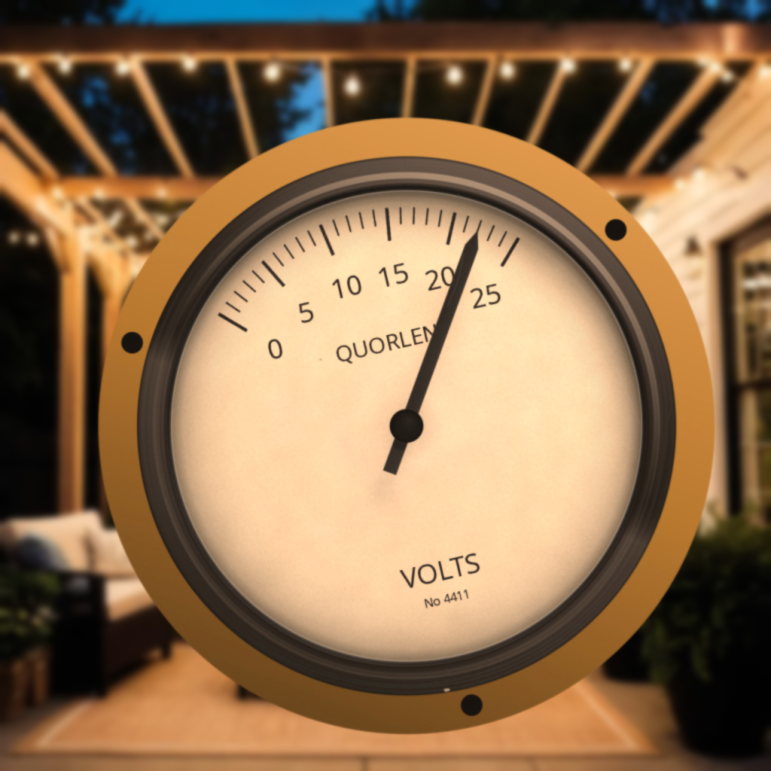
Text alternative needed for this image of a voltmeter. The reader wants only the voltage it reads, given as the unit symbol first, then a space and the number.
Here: V 22
